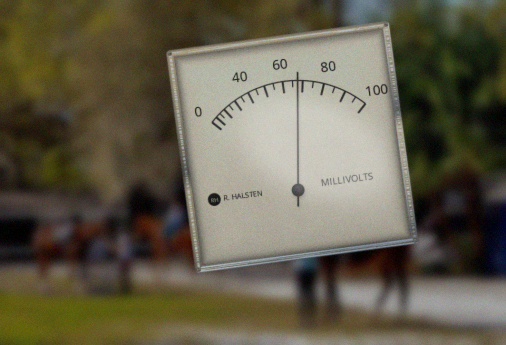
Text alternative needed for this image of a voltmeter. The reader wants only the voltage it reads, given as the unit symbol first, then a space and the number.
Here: mV 67.5
